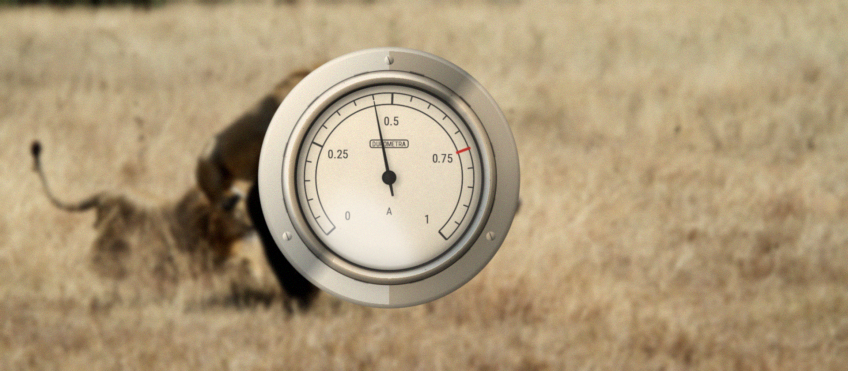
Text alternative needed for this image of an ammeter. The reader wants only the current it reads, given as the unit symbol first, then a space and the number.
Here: A 0.45
